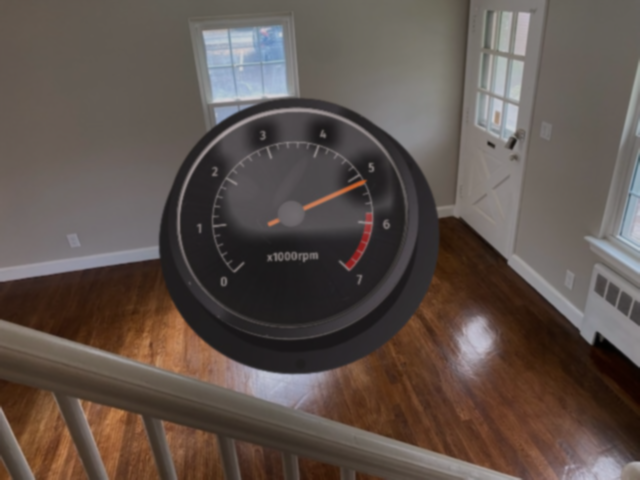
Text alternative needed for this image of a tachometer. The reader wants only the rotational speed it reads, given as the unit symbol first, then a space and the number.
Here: rpm 5200
